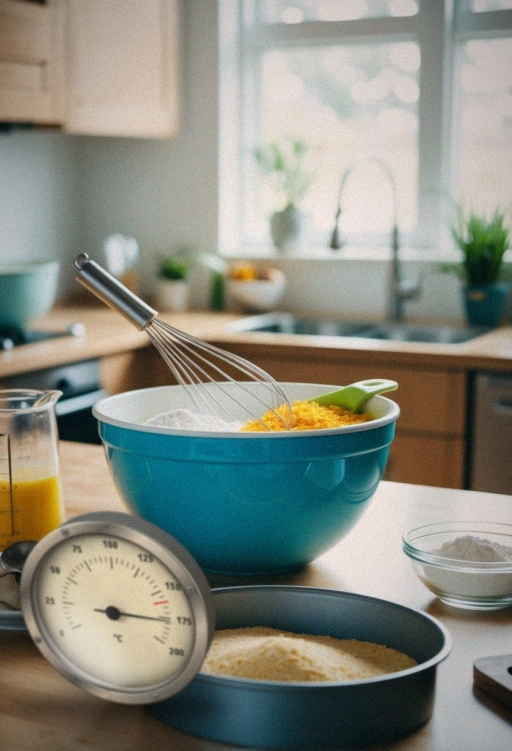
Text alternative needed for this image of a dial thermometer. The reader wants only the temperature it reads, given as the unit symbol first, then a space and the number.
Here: °C 175
